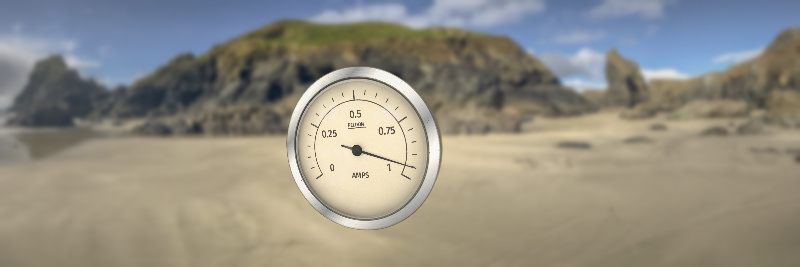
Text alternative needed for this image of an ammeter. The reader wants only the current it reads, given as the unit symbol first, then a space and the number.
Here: A 0.95
